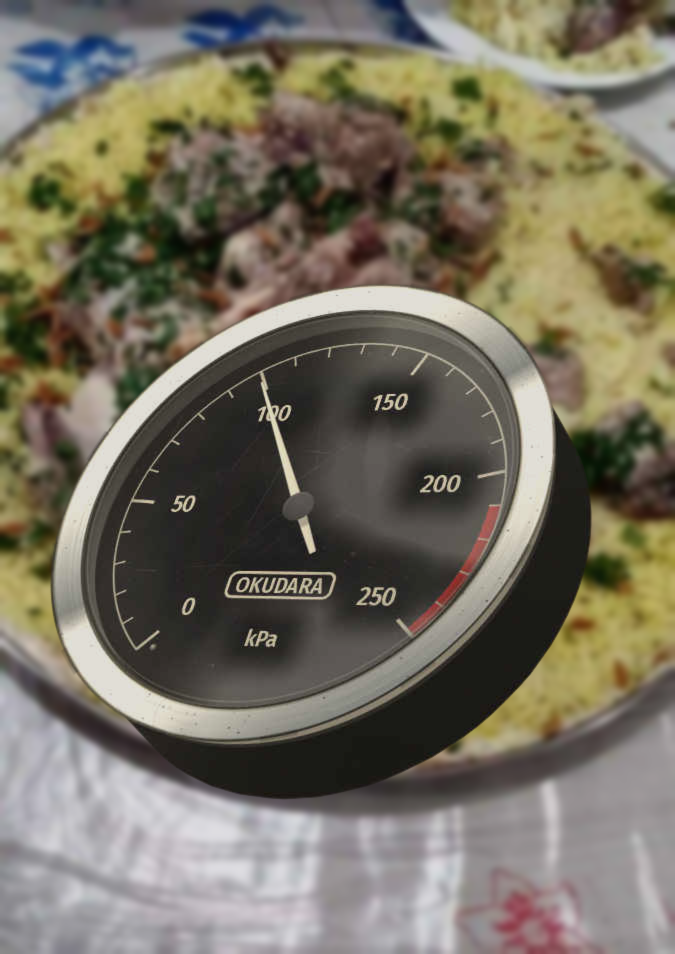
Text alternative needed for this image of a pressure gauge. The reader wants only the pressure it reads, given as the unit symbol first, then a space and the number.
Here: kPa 100
